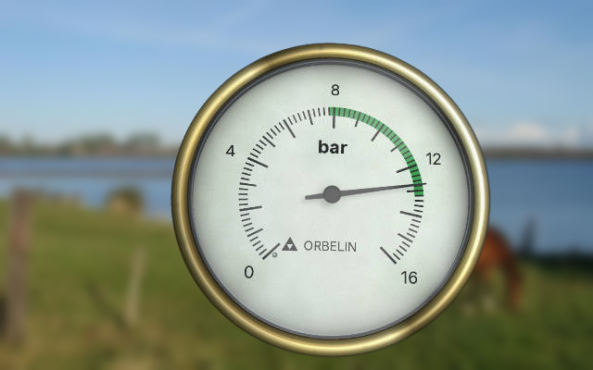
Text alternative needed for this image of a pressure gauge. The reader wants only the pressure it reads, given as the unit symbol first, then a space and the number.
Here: bar 12.8
